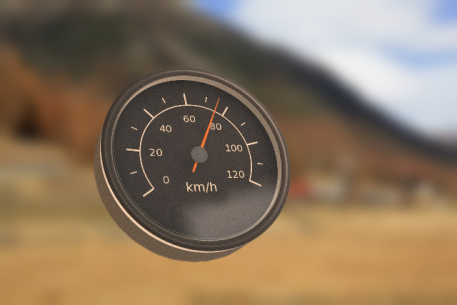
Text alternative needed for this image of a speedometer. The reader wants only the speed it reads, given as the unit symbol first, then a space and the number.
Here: km/h 75
